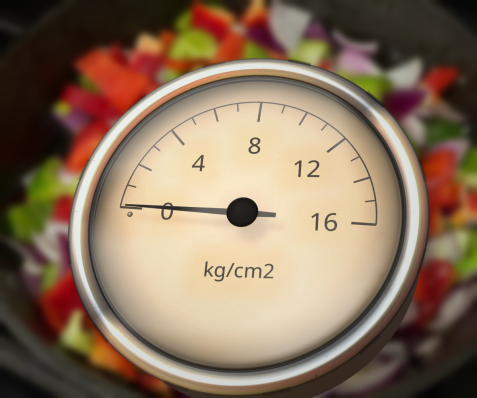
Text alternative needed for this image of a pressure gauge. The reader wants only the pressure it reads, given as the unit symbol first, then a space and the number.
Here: kg/cm² 0
